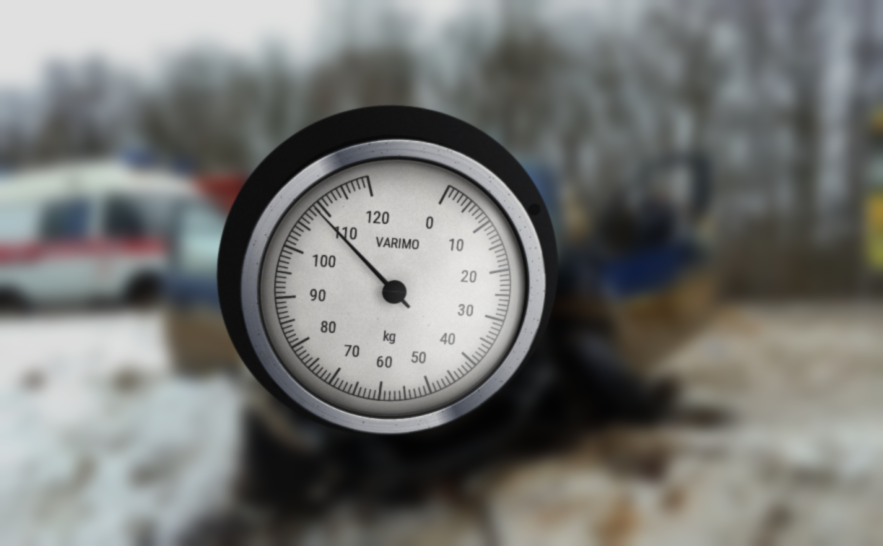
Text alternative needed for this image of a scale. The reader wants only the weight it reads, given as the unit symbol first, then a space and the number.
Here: kg 109
